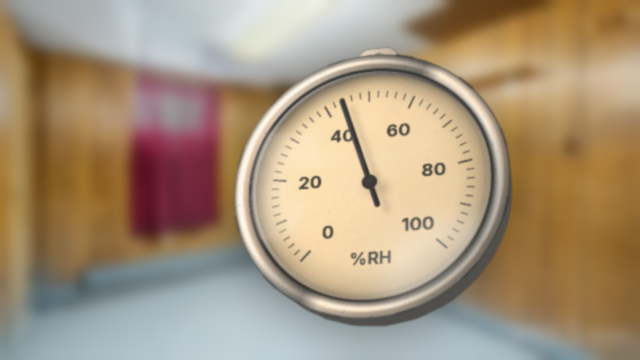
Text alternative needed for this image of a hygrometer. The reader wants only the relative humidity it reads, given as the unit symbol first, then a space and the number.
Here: % 44
